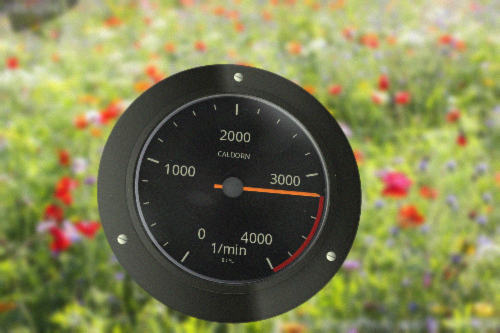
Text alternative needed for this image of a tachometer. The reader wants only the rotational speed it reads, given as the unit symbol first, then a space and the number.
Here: rpm 3200
